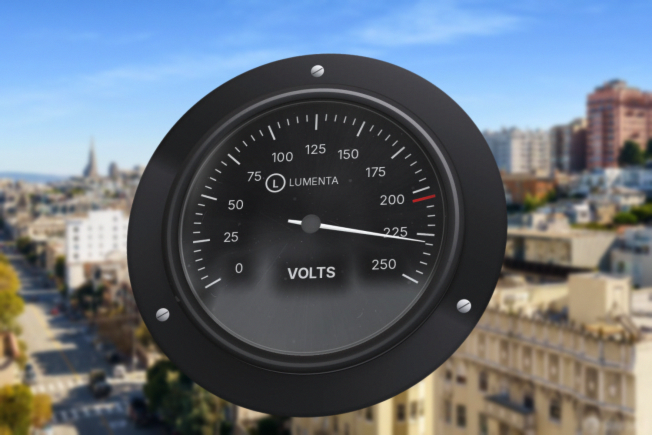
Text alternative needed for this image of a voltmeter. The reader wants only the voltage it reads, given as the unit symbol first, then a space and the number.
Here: V 230
